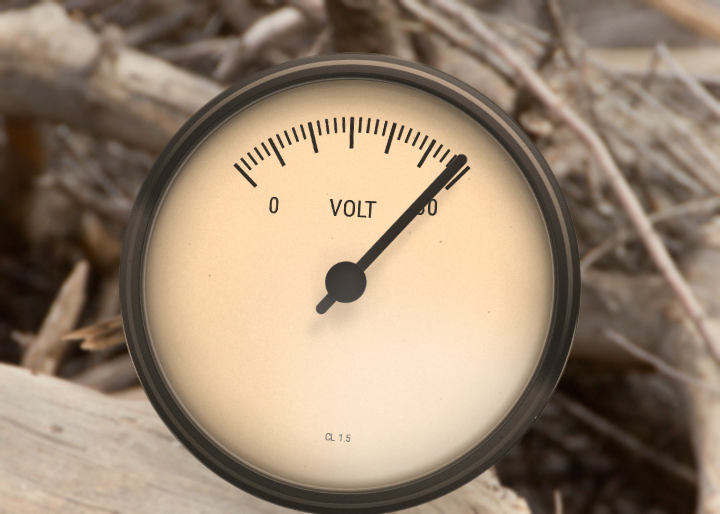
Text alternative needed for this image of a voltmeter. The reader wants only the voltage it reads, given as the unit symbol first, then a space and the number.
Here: V 29
